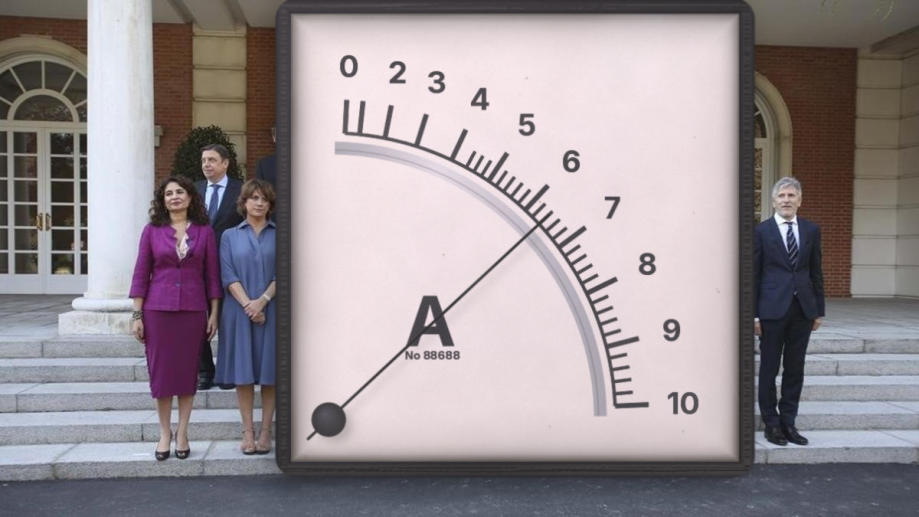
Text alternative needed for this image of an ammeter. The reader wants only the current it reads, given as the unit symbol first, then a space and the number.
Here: A 6.4
